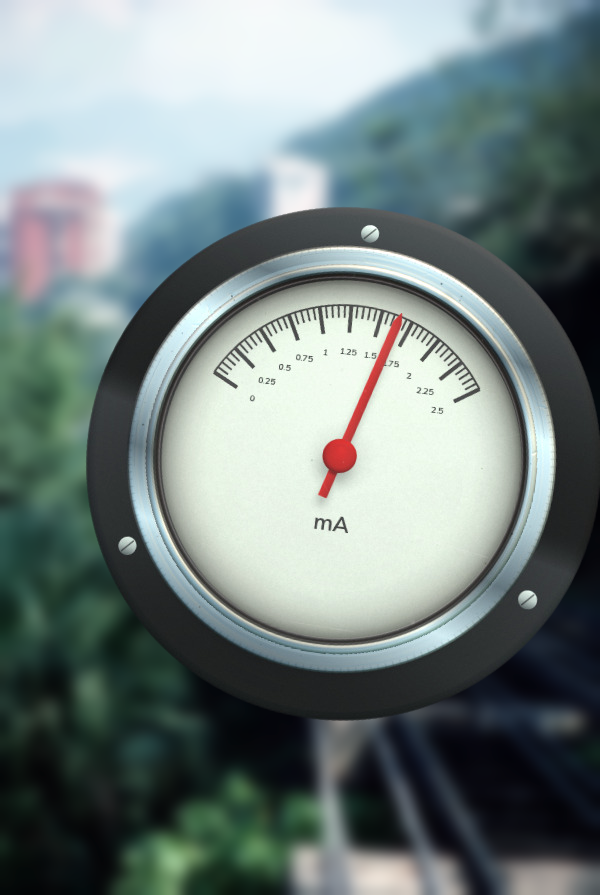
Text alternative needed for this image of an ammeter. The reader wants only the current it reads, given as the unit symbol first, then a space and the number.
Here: mA 1.65
